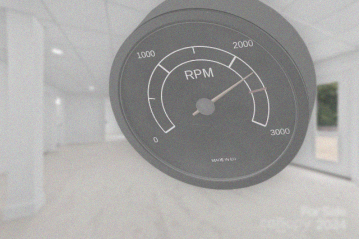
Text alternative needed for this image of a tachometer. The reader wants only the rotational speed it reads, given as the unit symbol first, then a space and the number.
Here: rpm 2250
